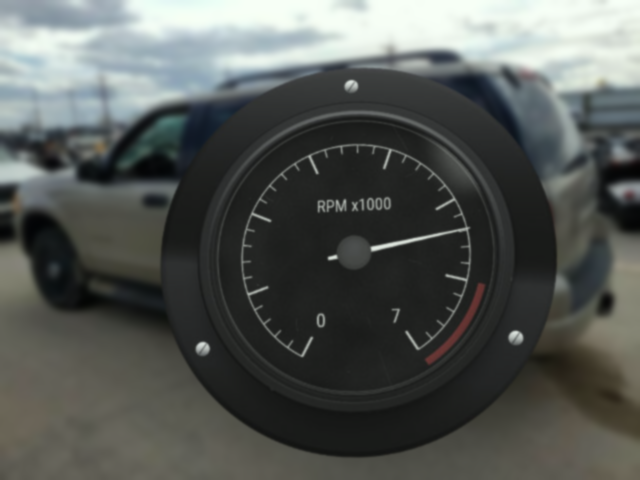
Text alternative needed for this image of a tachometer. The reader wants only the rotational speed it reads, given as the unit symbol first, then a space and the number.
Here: rpm 5400
